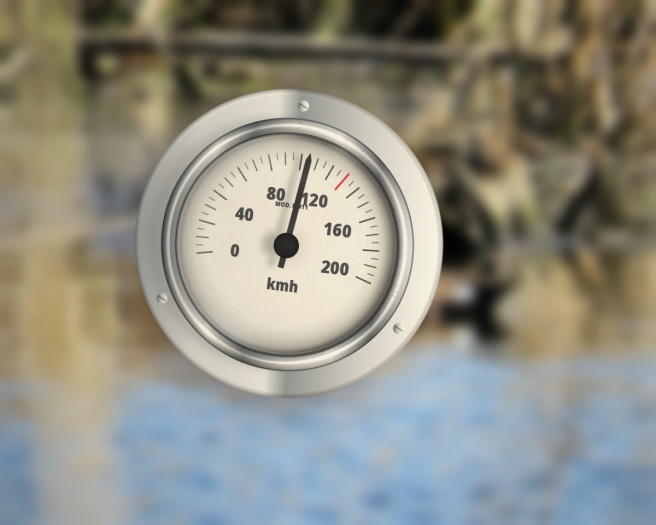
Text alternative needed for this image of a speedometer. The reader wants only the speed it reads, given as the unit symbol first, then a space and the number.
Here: km/h 105
